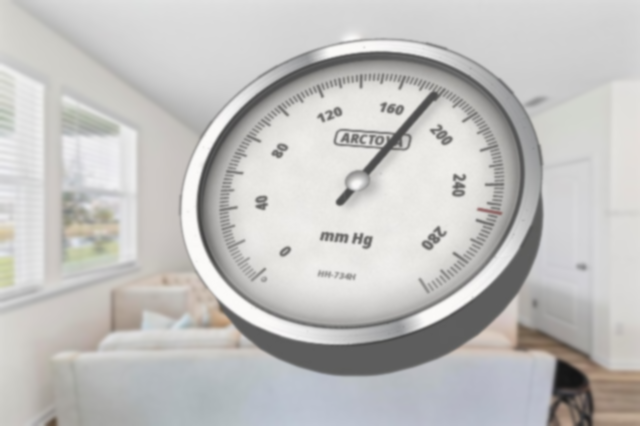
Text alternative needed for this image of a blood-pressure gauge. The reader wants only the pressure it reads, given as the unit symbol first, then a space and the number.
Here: mmHg 180
